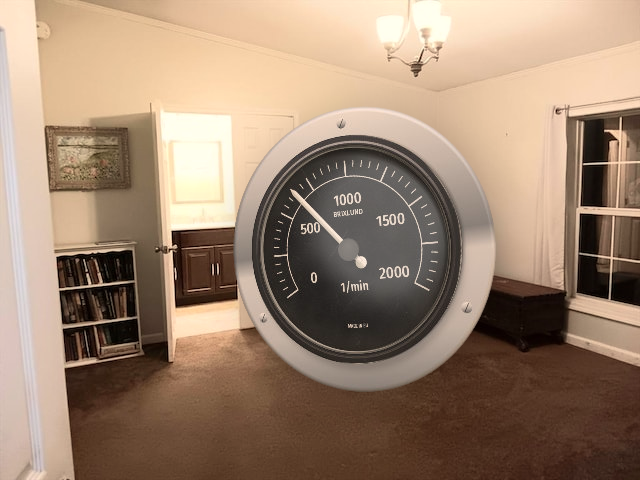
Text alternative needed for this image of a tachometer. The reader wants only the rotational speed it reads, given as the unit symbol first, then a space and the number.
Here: rpm 650
